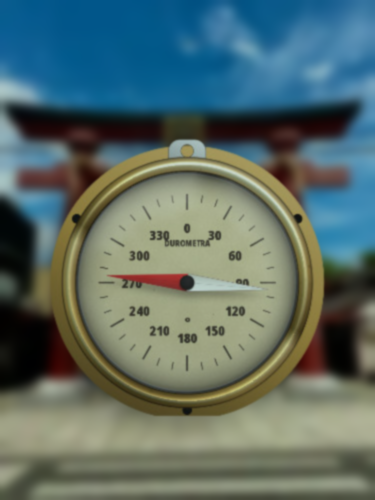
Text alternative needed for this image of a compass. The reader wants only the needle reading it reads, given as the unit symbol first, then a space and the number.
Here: ° 275
